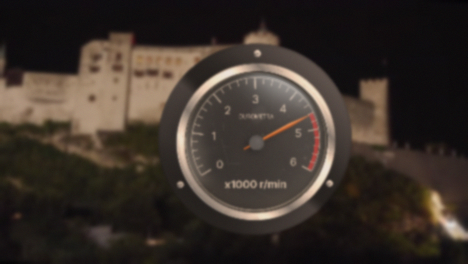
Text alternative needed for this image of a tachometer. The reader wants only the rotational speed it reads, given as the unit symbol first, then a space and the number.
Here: rpm 4600
